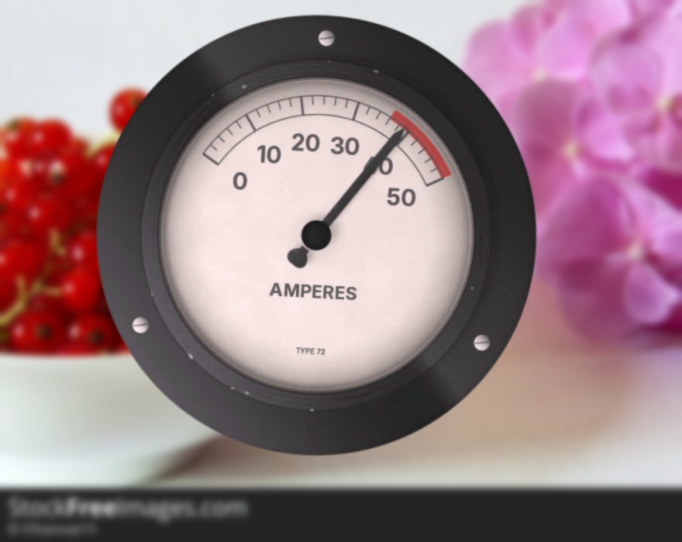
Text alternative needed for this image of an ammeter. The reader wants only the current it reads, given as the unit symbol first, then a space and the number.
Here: A 39
